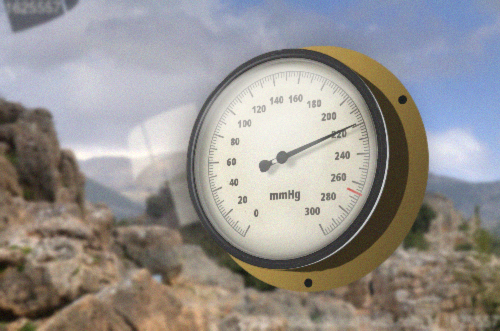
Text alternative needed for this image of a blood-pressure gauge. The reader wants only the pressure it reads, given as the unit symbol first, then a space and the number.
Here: mmHg 220
